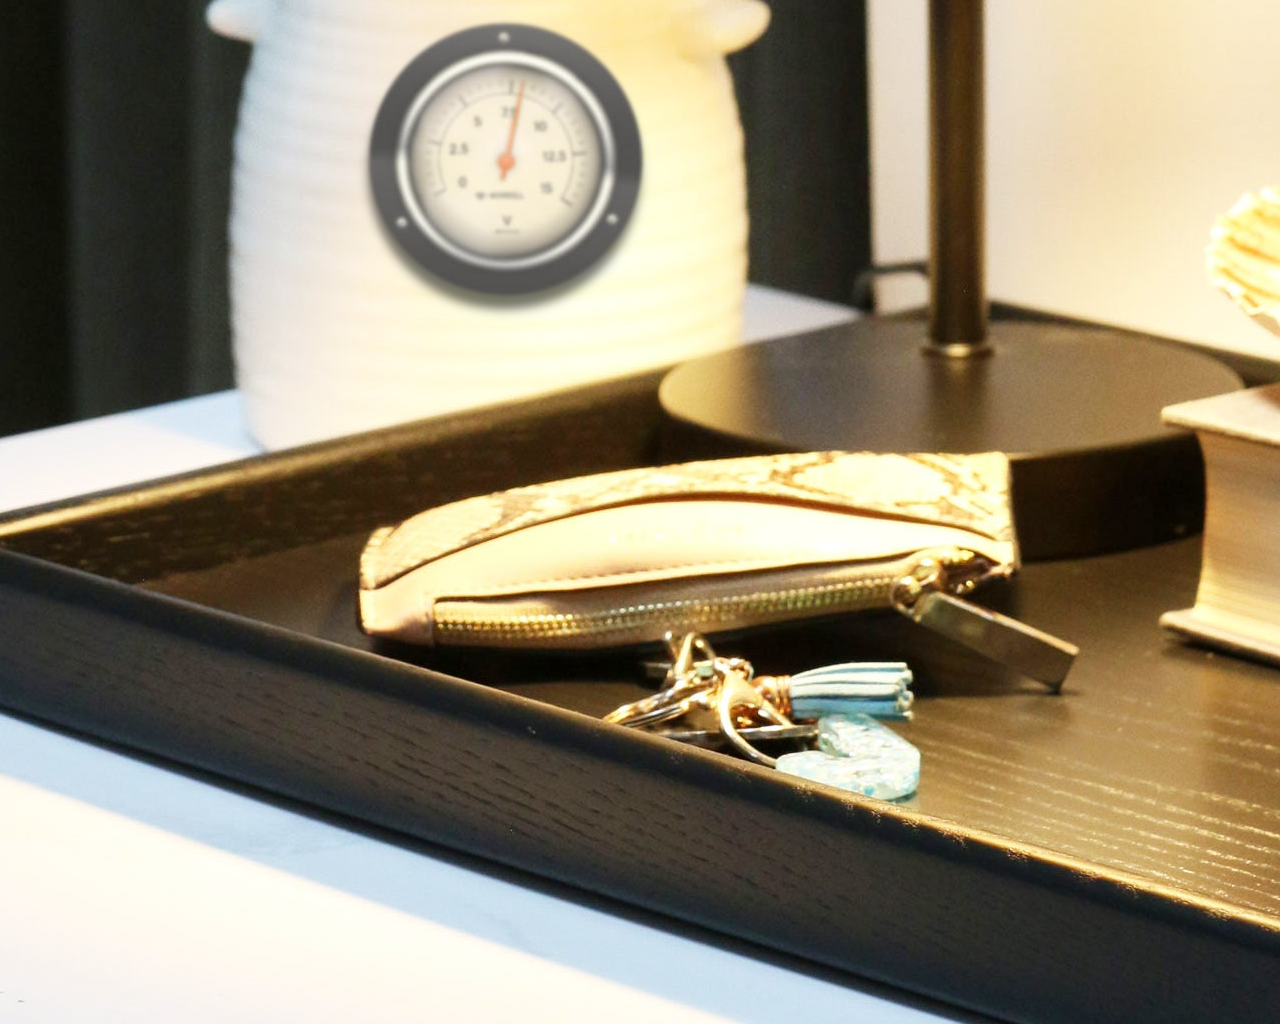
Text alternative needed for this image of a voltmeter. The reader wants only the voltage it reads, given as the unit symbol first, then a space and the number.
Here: V 8
